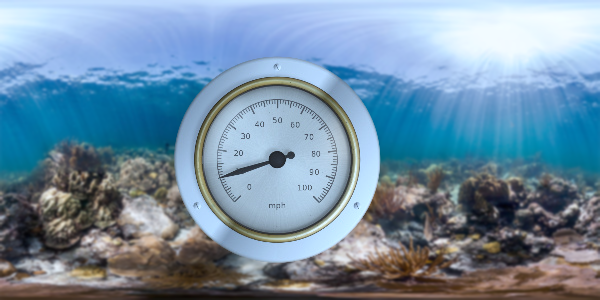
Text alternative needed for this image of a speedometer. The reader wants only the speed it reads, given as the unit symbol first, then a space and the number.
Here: mph 10
